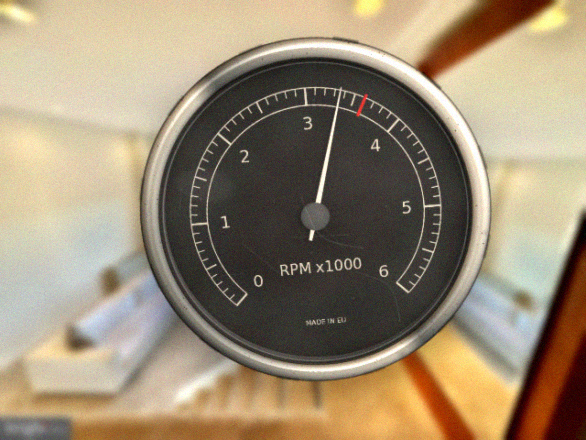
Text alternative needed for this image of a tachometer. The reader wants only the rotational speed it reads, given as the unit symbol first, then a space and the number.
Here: rpm 3350
